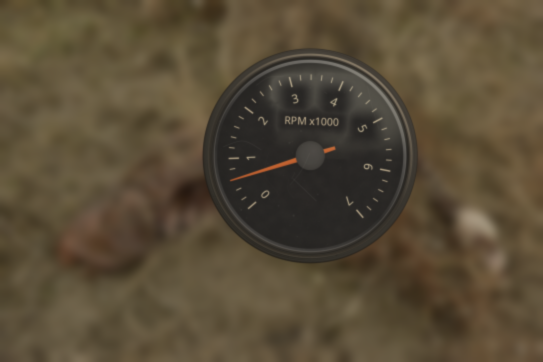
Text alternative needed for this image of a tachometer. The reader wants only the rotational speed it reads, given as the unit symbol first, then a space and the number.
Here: rpm 600
